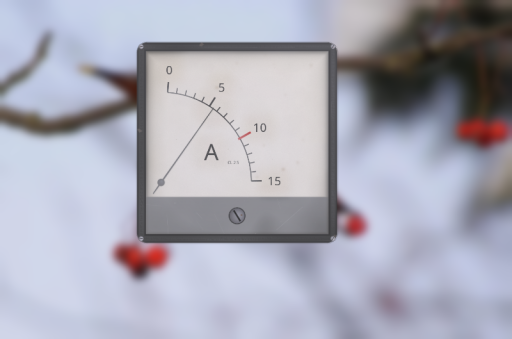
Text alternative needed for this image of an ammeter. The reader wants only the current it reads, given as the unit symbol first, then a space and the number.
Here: A 5.5
